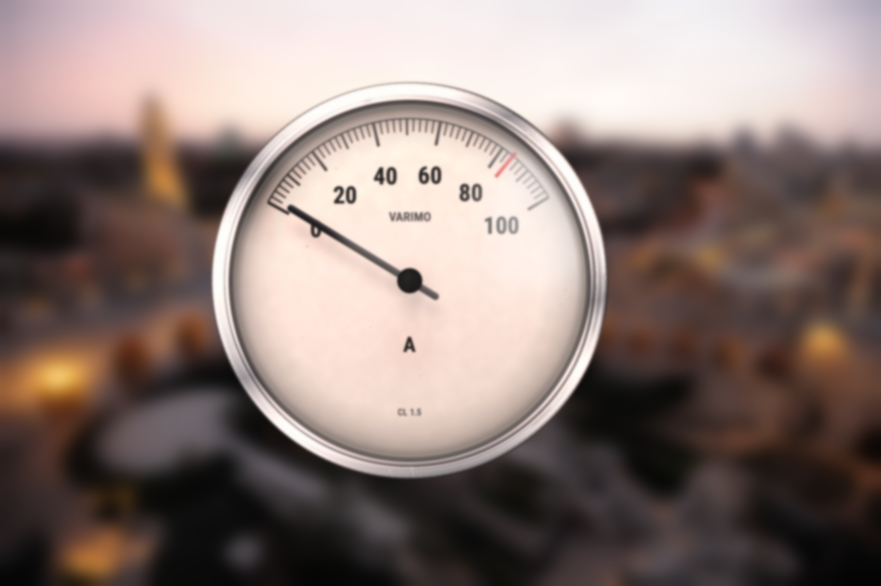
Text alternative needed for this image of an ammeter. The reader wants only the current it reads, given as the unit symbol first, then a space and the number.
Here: A 2
